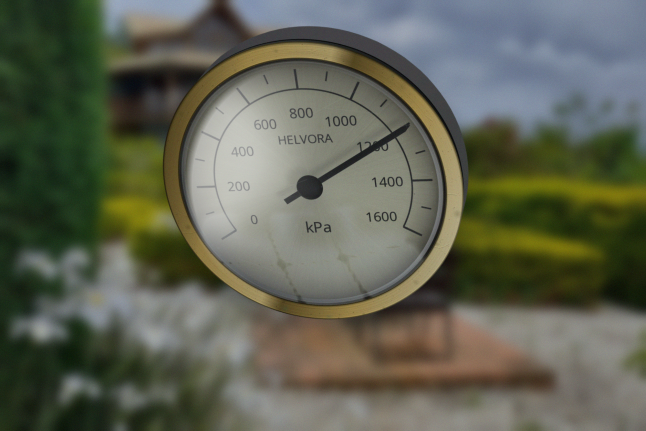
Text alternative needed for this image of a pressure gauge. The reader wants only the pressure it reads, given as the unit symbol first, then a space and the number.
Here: kPa 1200
